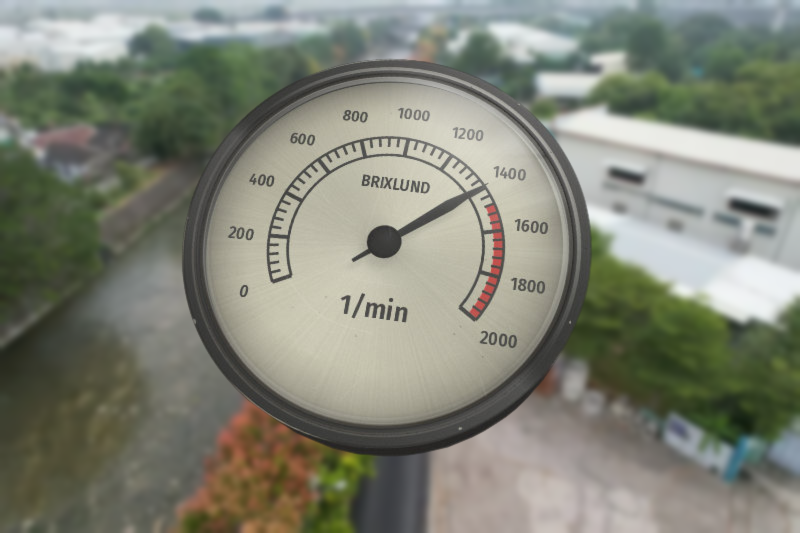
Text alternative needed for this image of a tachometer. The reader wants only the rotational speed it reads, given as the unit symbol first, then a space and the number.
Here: rpm 1400
